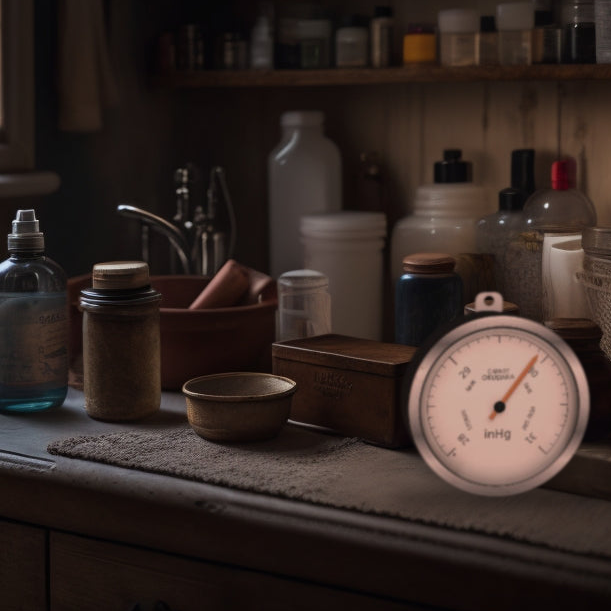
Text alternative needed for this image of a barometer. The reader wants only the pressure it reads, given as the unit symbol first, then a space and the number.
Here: inHg 29.9
